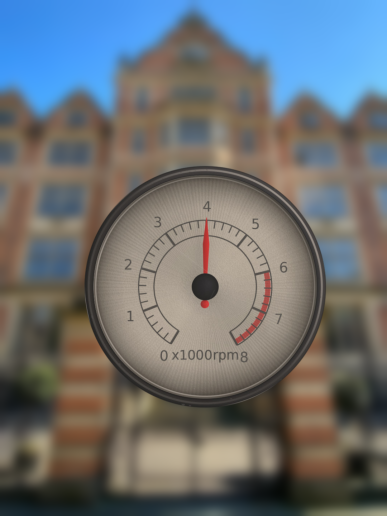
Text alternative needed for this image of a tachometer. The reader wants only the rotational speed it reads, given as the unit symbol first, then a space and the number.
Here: rpm 4000
